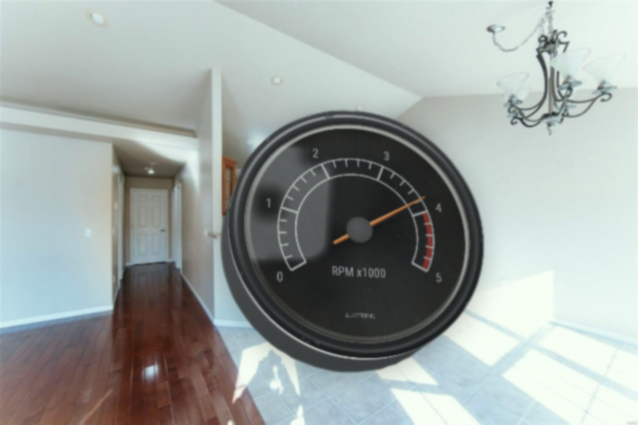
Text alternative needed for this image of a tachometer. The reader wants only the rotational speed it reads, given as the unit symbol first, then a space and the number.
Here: rpm 3800
